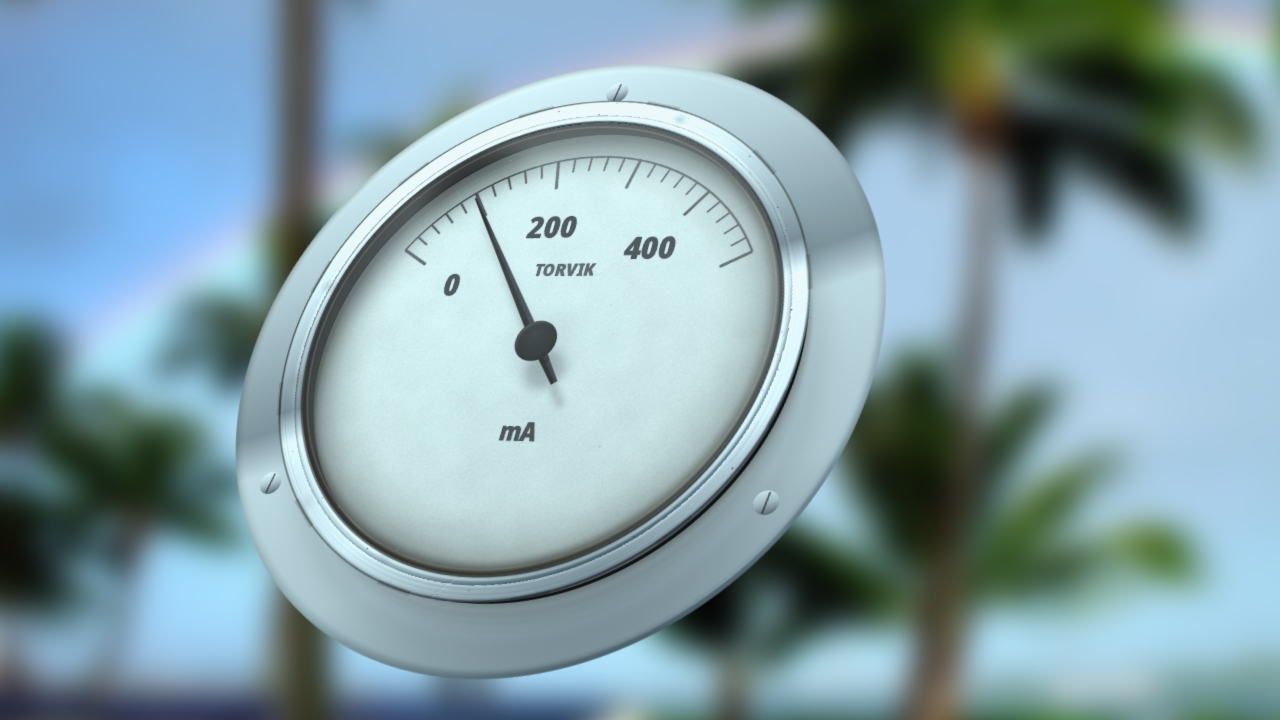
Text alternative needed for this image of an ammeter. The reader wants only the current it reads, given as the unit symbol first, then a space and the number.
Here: mA 100
